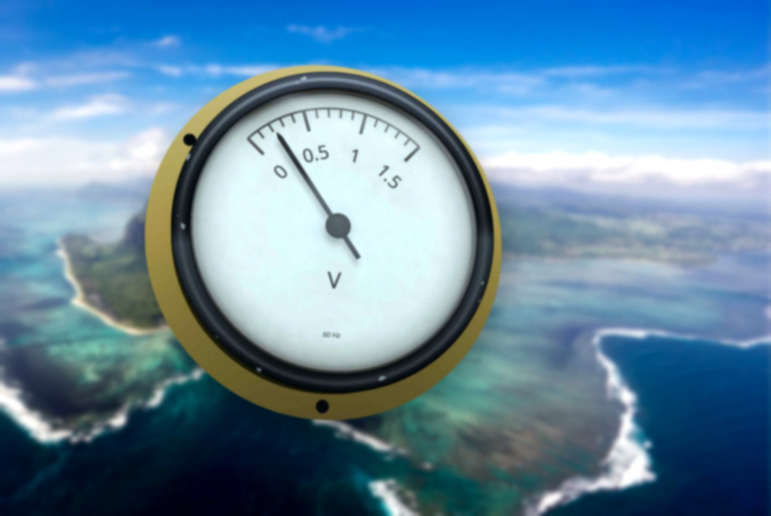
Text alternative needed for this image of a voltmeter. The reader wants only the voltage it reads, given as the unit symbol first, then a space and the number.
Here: V 0.2
